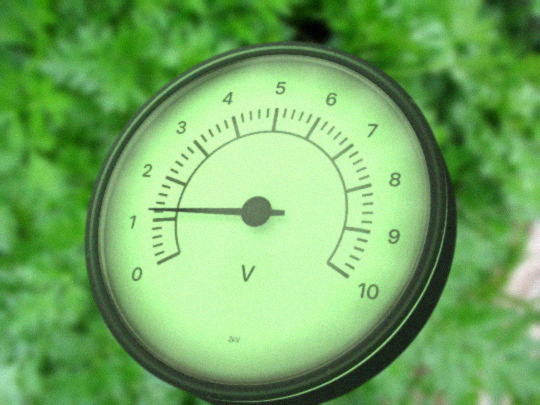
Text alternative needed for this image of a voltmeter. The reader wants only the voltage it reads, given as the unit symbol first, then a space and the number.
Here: V 1.2
